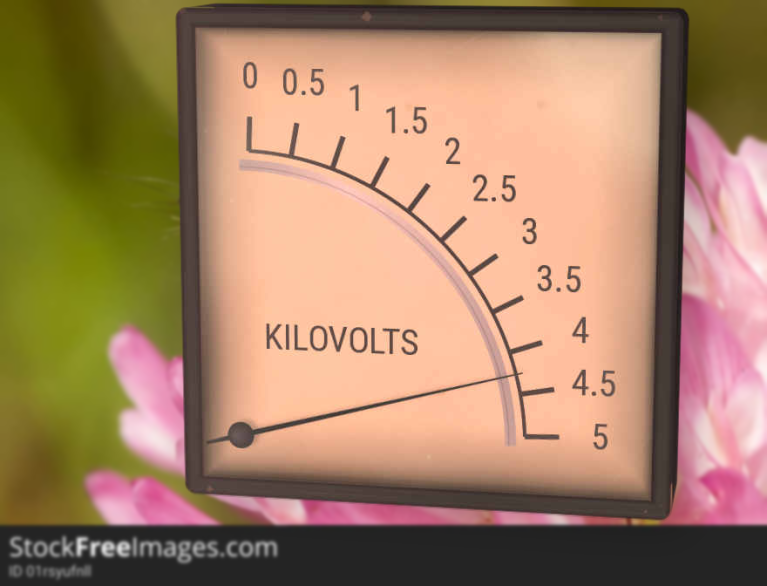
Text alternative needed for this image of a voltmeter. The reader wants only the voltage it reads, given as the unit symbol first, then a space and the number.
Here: kV 4.25
